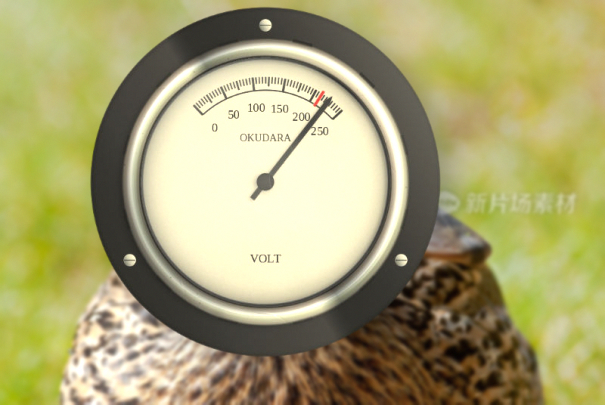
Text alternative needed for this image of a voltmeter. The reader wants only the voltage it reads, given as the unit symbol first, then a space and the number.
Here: V 225
